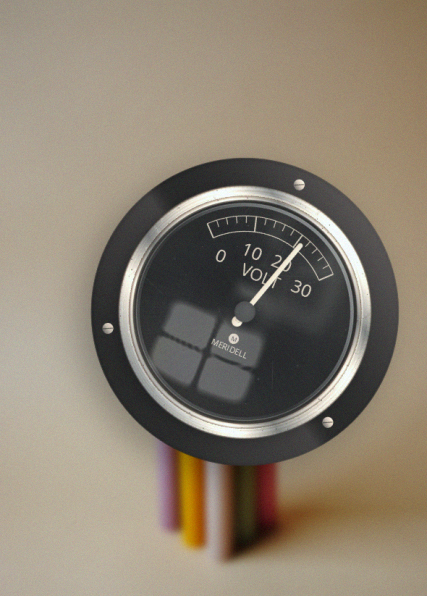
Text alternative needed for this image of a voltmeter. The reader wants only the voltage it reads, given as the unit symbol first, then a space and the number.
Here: V 21
